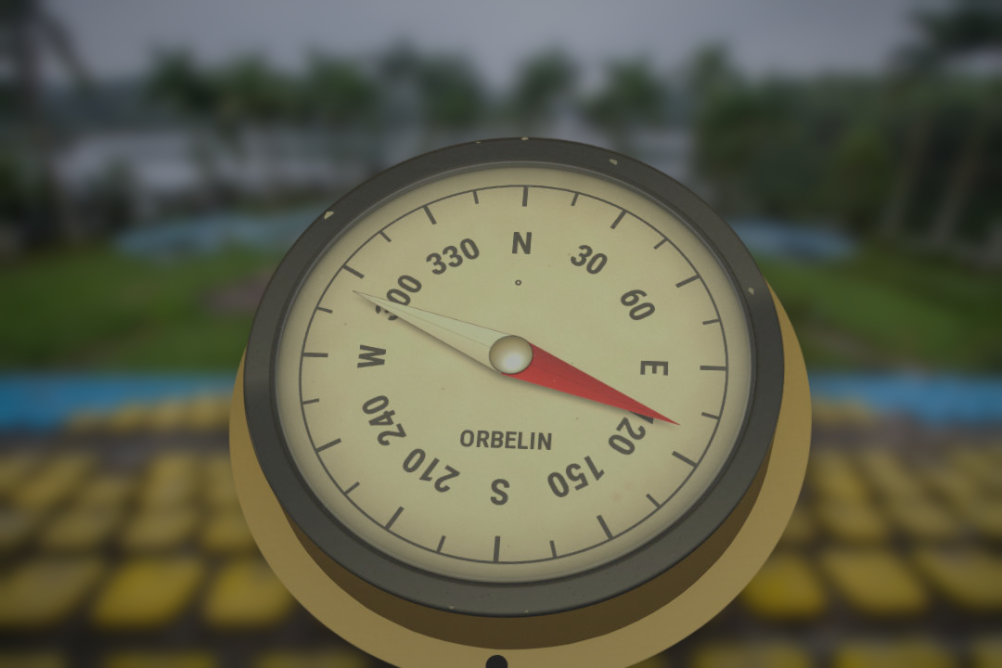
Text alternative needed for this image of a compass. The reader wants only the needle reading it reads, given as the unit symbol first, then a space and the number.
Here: ° 112.5
